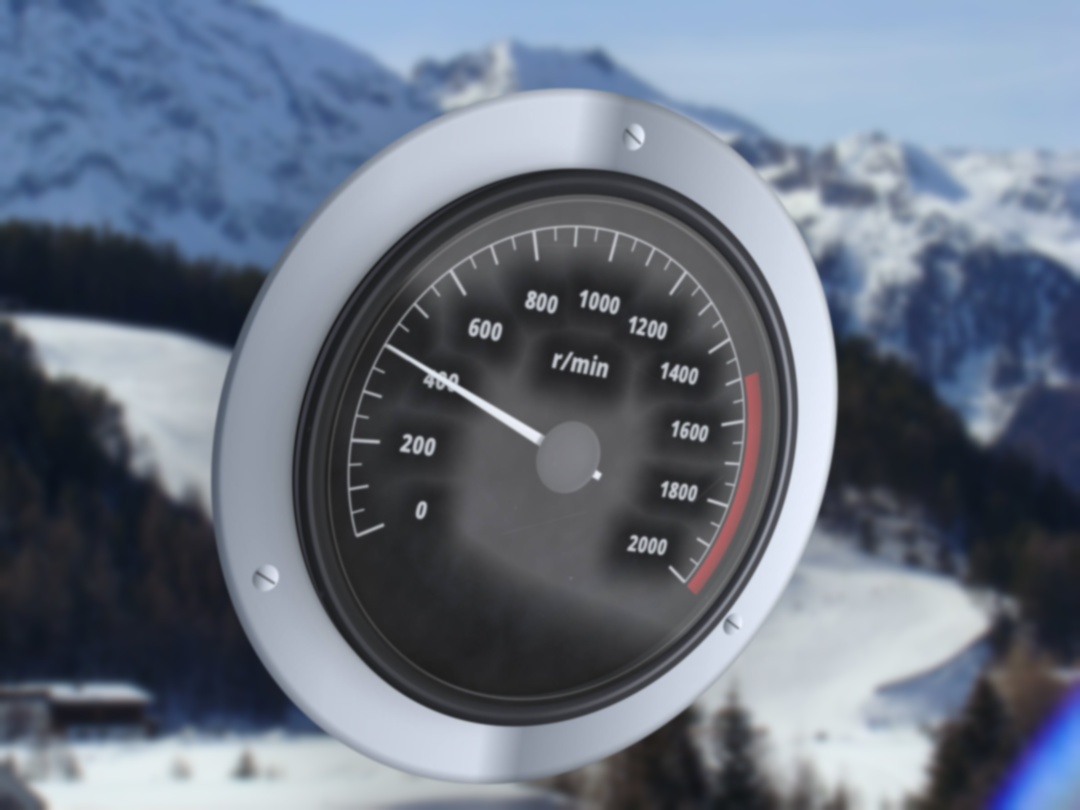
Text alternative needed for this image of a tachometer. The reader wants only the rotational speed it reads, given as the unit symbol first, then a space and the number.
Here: rpm 400
